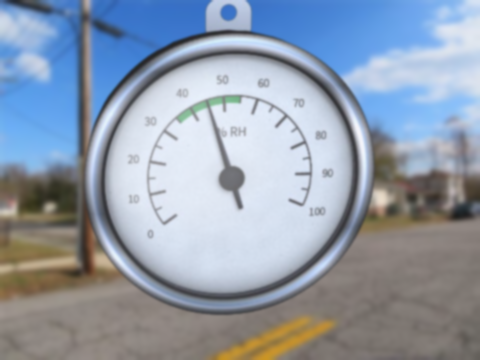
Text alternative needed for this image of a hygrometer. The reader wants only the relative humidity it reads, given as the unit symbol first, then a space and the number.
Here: % 45
